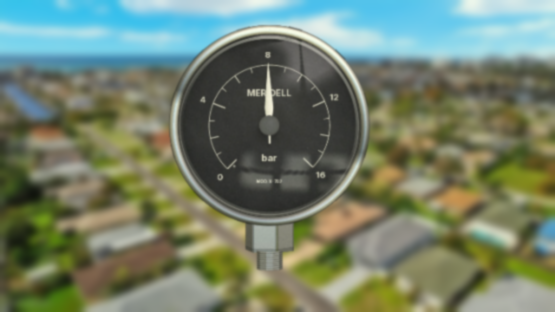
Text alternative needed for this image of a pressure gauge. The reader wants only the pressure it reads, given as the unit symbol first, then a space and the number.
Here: bar 8
